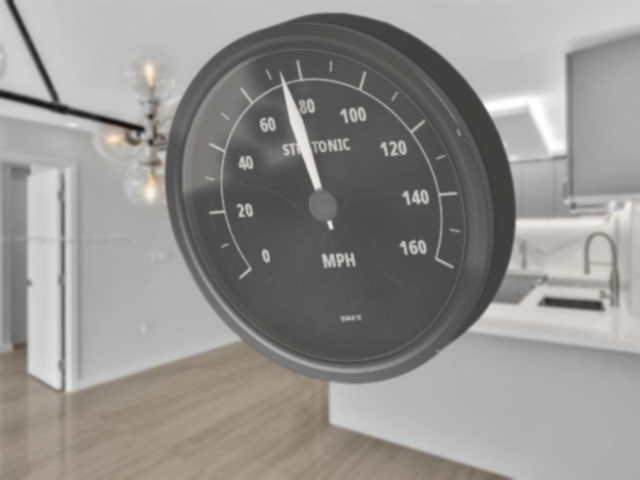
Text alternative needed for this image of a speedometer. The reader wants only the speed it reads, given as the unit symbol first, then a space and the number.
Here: mph 75
